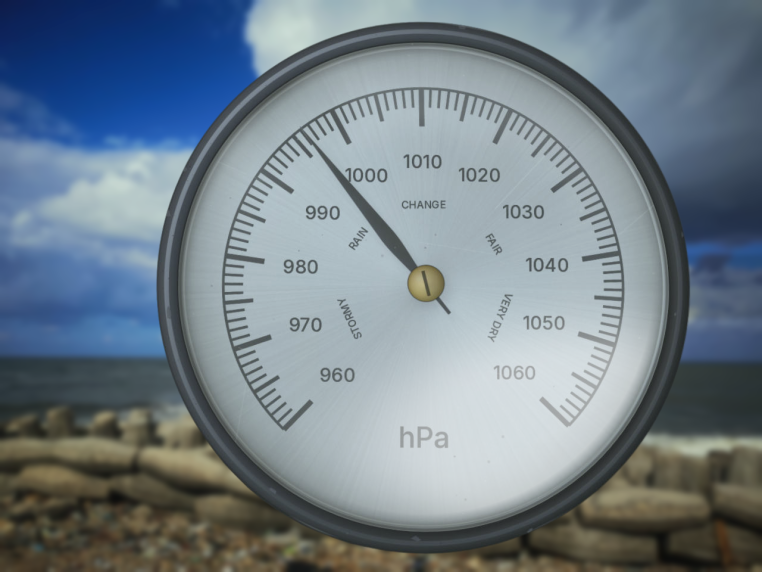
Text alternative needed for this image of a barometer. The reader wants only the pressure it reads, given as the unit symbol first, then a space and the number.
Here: hPa 996
